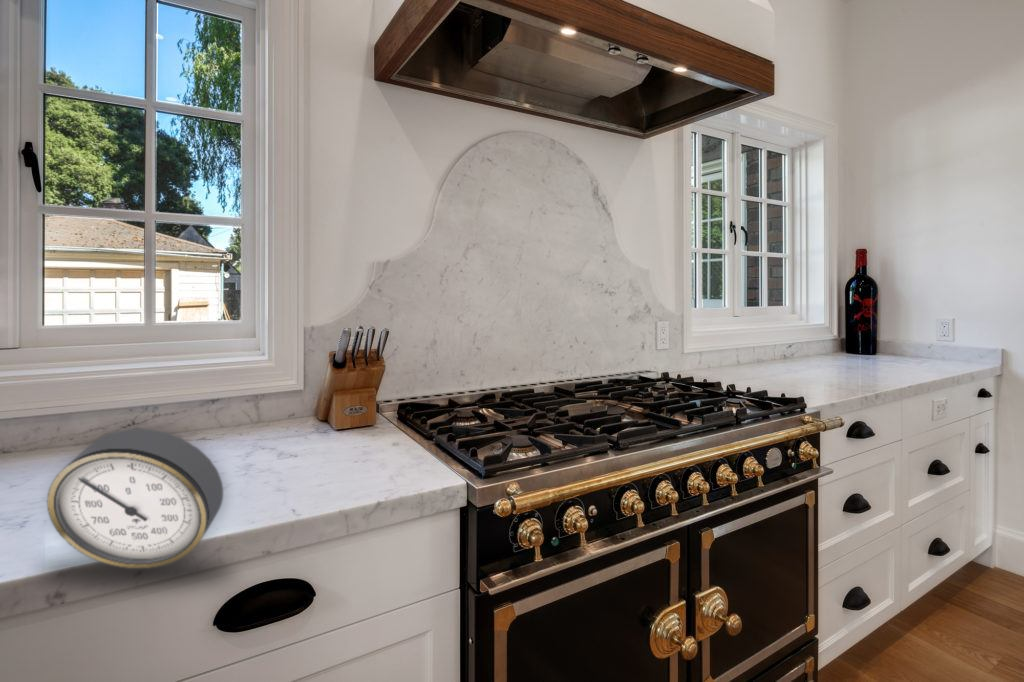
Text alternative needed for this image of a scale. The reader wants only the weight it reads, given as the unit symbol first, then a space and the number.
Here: g 900
